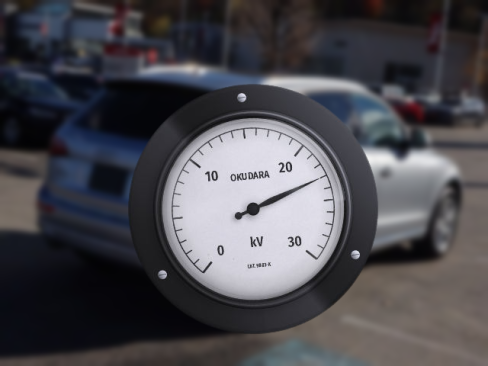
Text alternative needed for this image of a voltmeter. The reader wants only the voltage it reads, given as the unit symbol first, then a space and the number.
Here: kV 23
